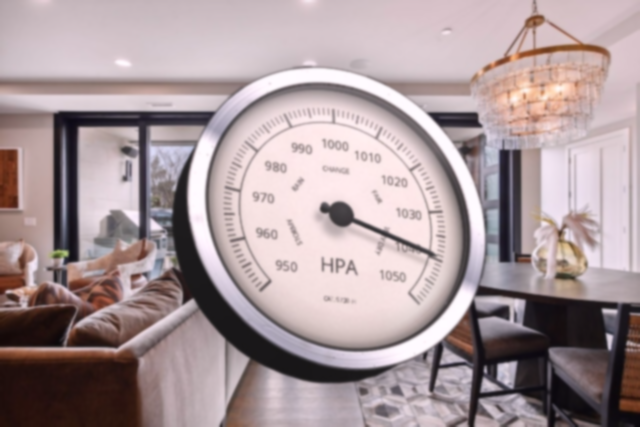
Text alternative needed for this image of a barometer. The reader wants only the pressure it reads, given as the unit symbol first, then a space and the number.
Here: hPa 1040
